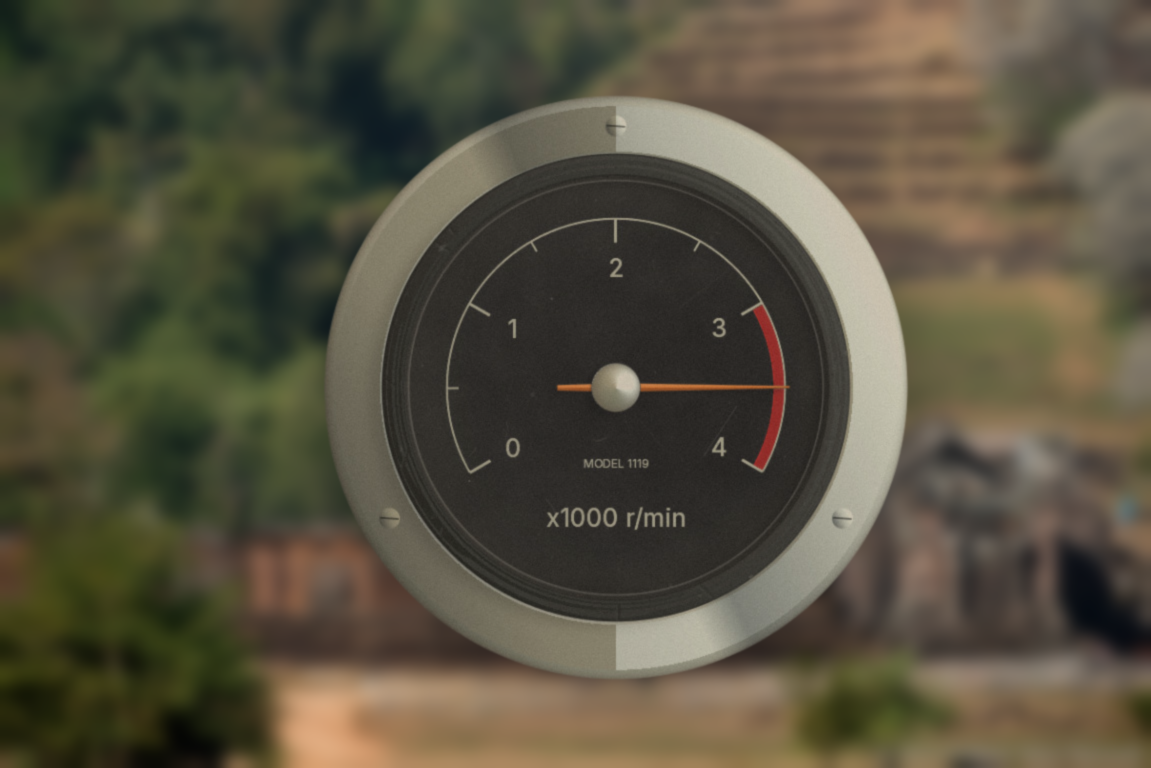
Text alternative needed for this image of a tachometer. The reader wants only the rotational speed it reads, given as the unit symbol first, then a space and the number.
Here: rpm 3500
